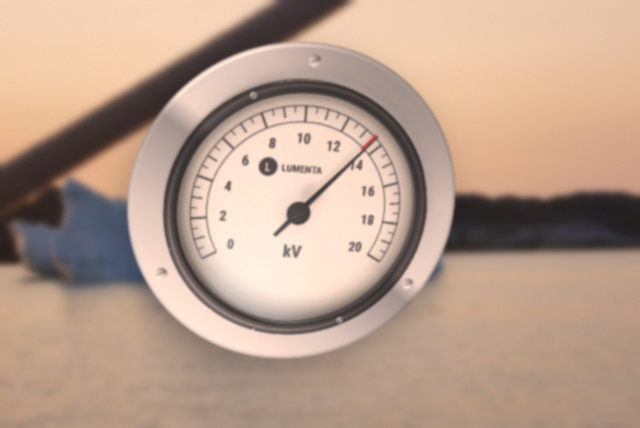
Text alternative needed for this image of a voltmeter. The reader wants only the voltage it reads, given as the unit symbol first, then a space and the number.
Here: kV 13.5
